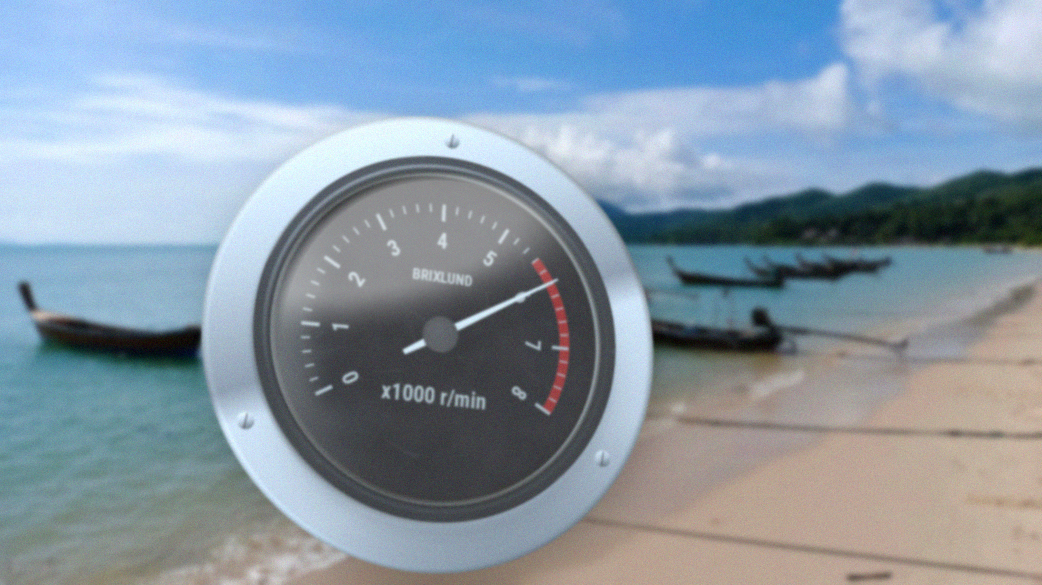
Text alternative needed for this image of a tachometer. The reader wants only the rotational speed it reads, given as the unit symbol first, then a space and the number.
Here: rpm 6000
